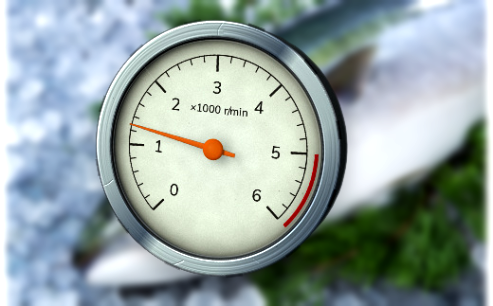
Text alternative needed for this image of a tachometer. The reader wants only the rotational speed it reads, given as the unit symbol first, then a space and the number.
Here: rpm 1300
